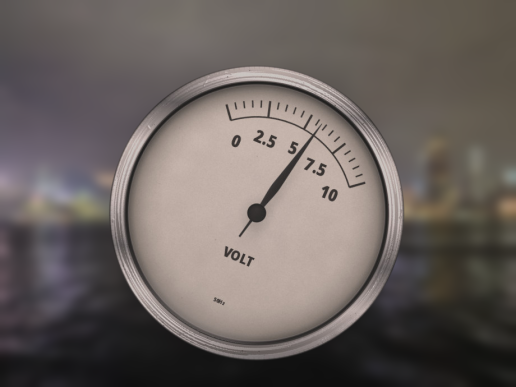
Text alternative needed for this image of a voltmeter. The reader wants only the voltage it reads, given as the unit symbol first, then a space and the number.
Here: V 5.75
